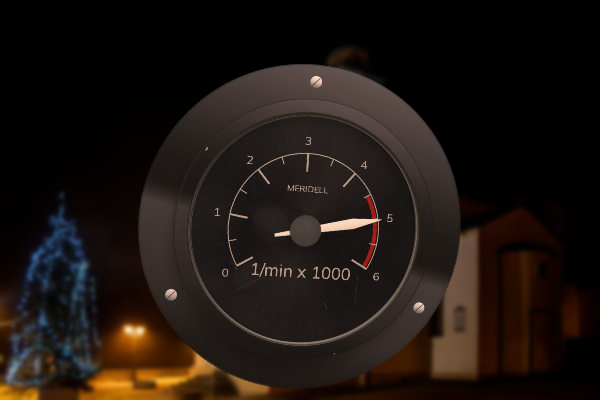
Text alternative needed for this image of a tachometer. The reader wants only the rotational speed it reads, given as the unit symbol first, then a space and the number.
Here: rpm 5000
